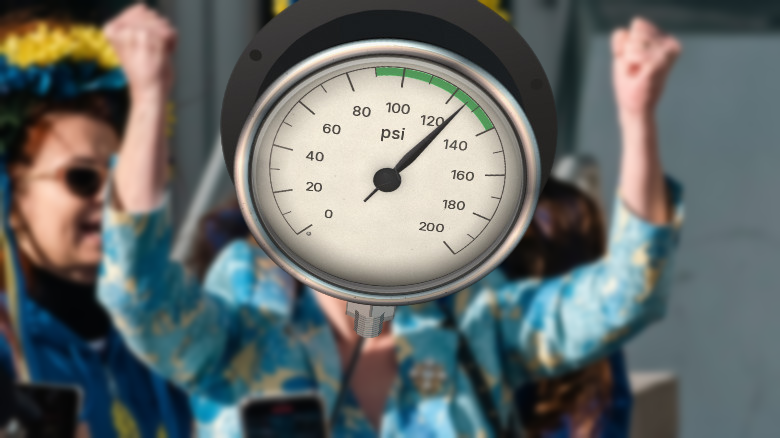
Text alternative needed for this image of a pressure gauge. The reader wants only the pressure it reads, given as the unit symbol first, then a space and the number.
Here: psi 125
